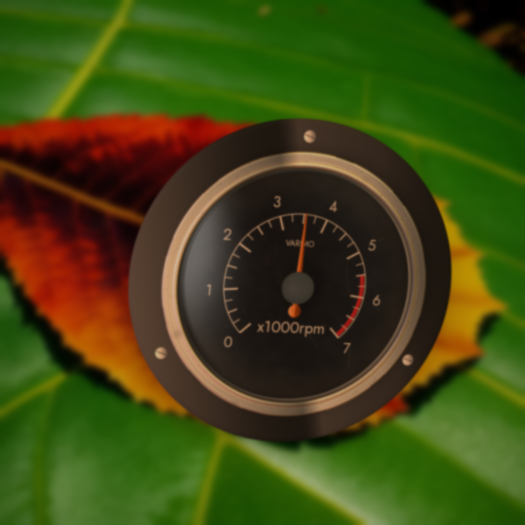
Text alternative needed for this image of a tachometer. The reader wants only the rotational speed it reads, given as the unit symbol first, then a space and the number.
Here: rpm 3500
